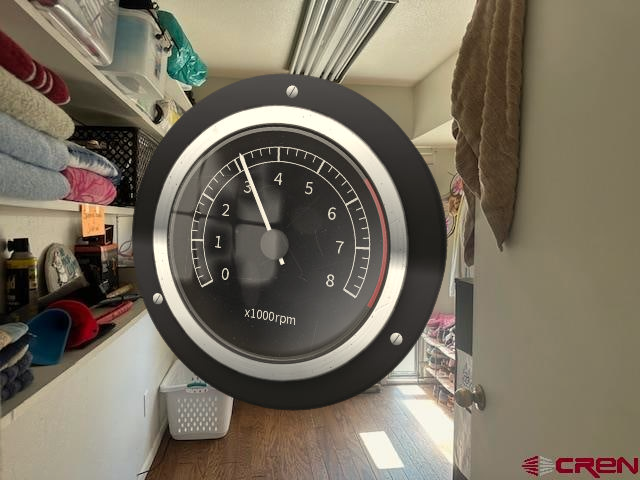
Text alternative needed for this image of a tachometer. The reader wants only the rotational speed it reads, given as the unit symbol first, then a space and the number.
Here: rpm 3200
